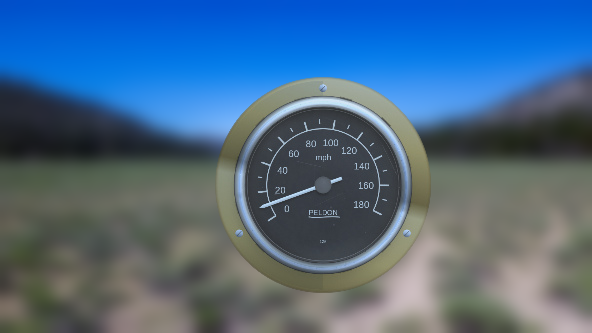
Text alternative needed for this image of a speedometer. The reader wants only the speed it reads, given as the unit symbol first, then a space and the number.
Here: mph 10
